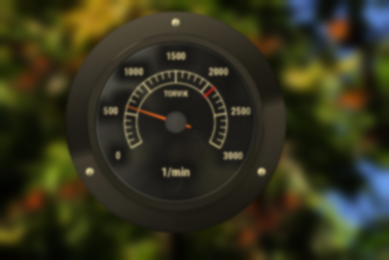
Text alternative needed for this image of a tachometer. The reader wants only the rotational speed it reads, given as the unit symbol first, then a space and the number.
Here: rpm 600
